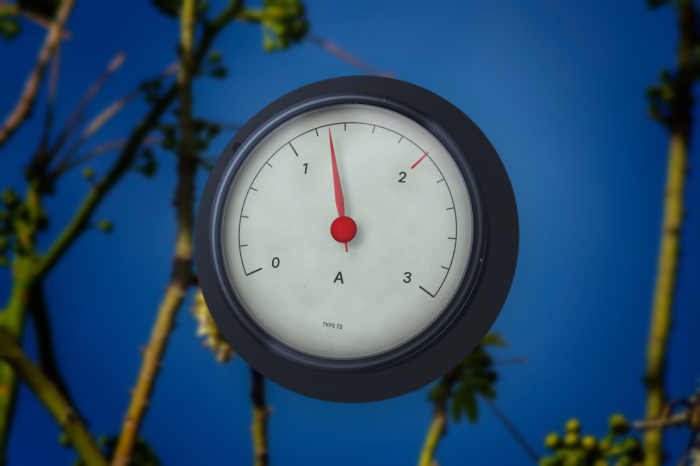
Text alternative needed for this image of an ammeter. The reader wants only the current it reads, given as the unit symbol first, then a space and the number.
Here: A 1.3
